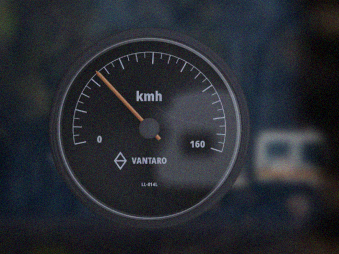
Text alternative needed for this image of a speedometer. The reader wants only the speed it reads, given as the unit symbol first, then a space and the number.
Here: km/h 45
